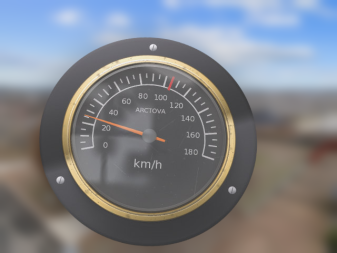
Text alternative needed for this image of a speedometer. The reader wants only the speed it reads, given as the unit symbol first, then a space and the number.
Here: km/h 25
